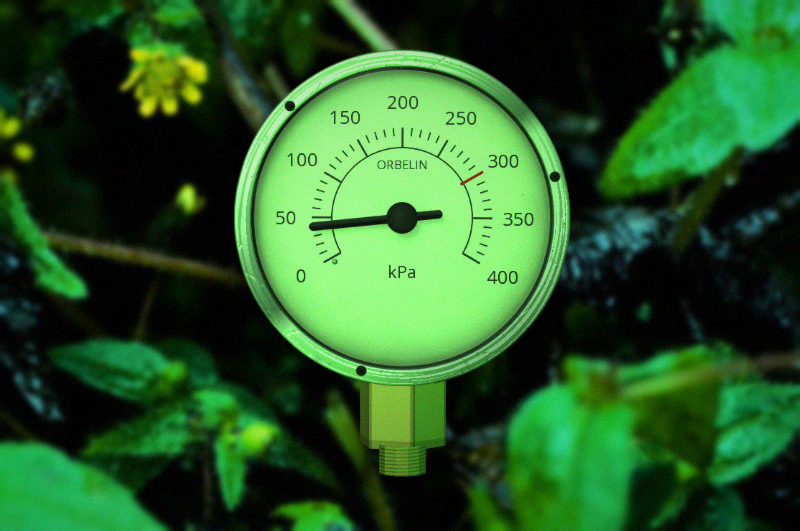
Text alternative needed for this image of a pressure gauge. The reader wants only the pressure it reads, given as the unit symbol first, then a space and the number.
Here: kPa 40
